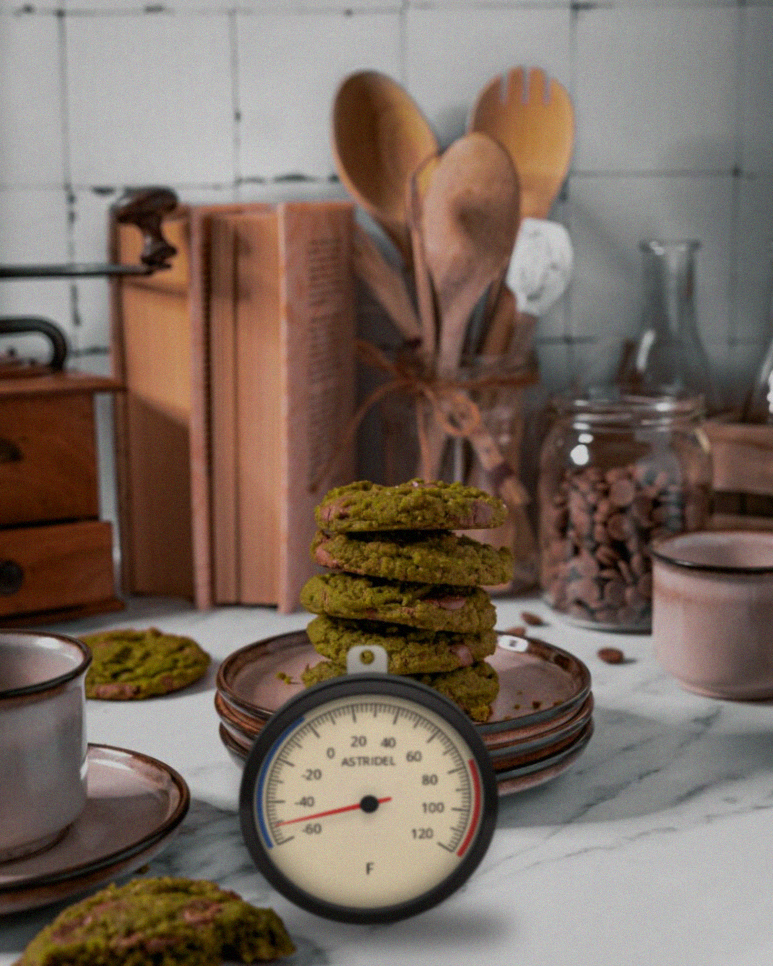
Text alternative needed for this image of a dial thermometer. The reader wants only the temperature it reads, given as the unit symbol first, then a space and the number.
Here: °F -50
